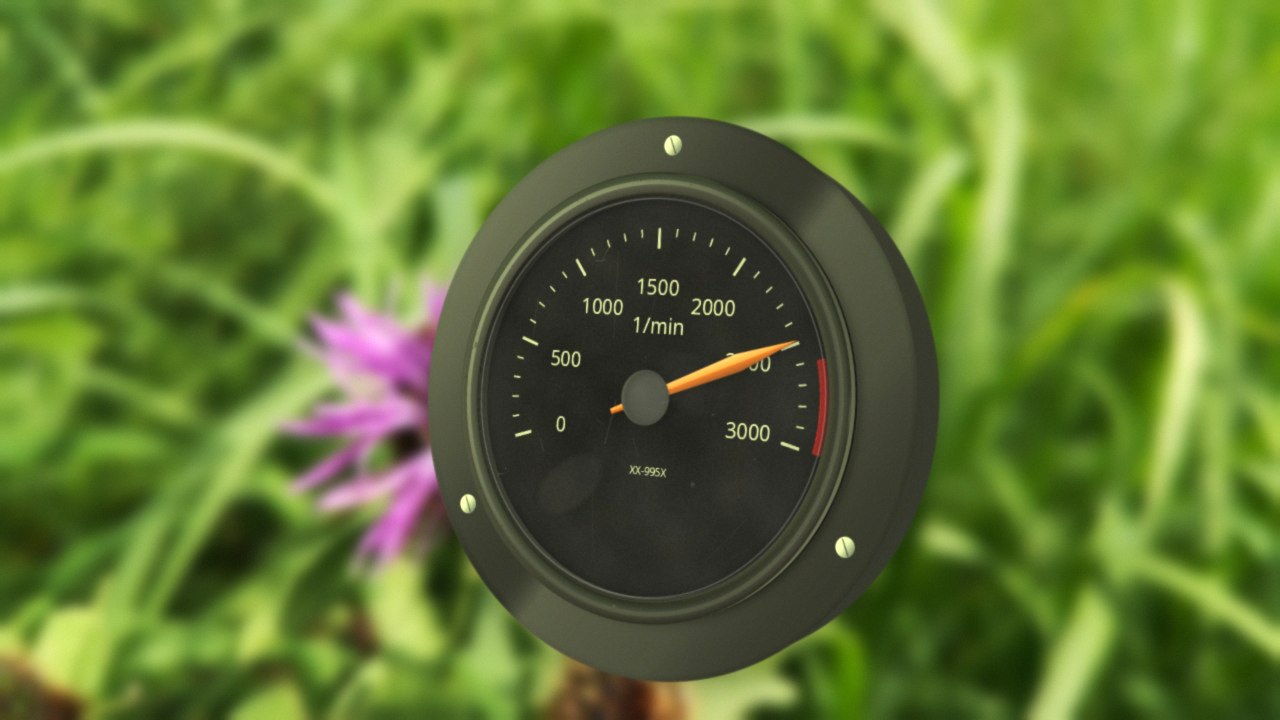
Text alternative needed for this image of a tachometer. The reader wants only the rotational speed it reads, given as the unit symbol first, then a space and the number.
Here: rpm 2500
